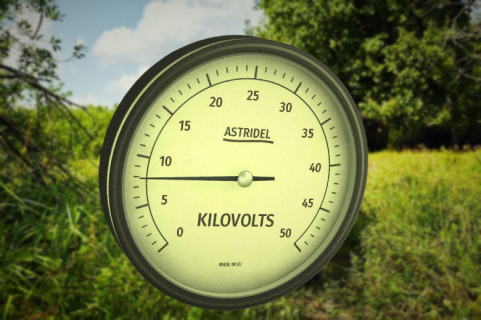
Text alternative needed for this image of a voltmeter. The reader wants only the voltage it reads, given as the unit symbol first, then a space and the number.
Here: kV 8
